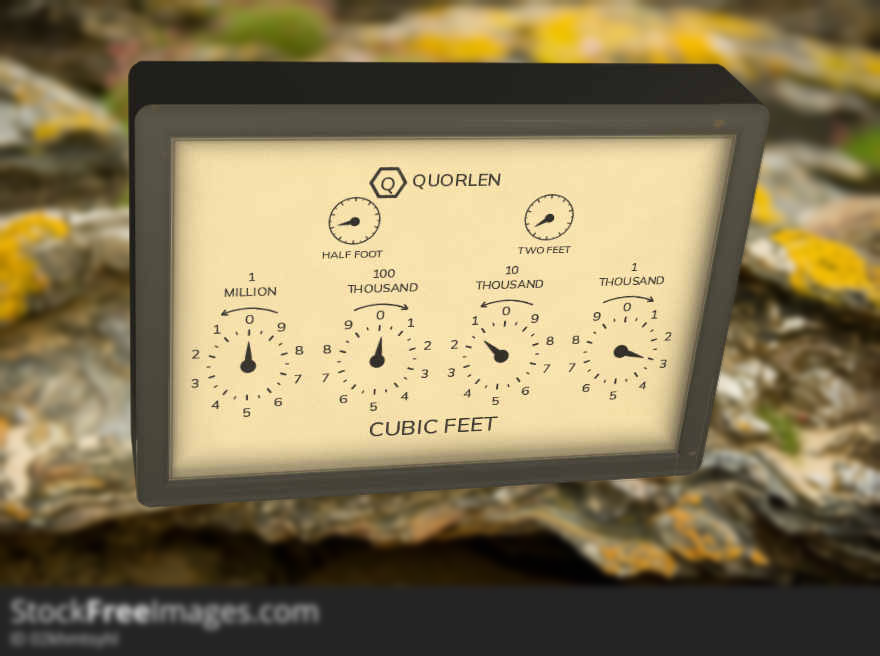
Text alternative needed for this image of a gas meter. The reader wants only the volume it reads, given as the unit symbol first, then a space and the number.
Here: ft³ 1300
